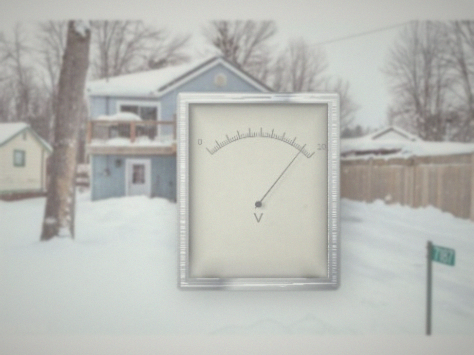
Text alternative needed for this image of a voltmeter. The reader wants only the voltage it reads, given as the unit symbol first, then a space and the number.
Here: V 9
